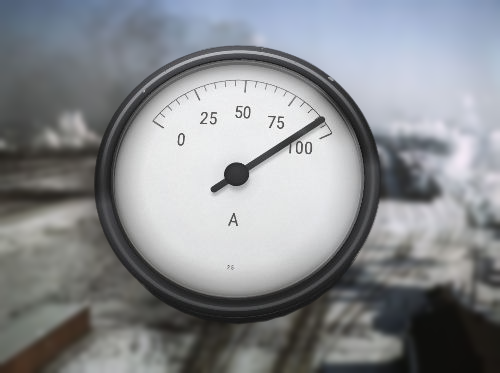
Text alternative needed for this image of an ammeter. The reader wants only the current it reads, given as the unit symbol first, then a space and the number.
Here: A 92.5
